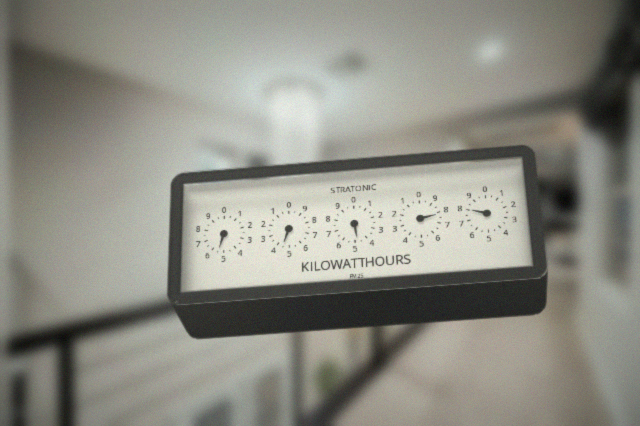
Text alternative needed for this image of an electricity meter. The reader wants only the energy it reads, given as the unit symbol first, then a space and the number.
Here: kWh 54478
